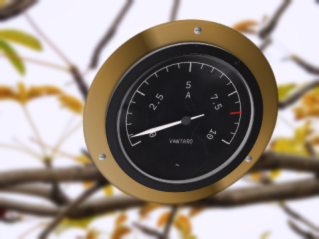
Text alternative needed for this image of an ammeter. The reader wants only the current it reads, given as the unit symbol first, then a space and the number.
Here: A 0.5
